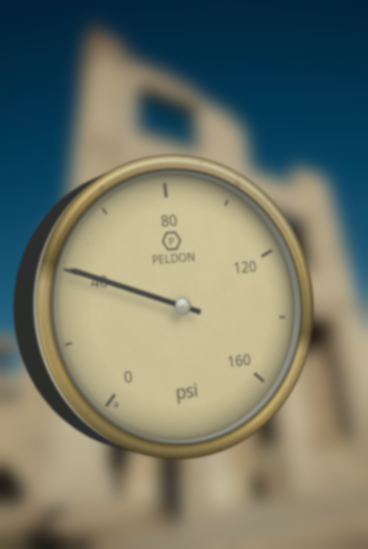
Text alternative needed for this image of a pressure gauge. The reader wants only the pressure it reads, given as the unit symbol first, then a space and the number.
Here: psi 40
